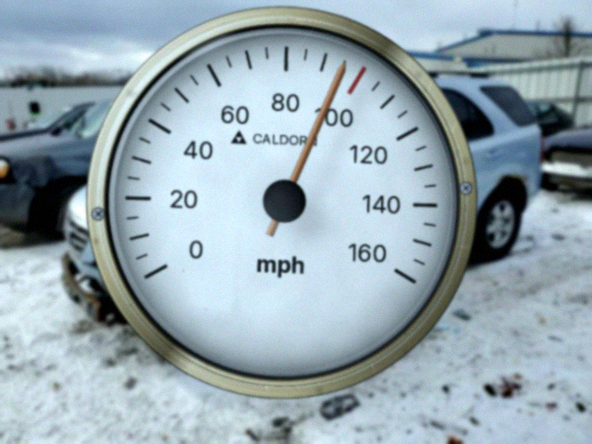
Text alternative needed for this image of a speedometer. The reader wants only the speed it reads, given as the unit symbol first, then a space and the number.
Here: mph 95
